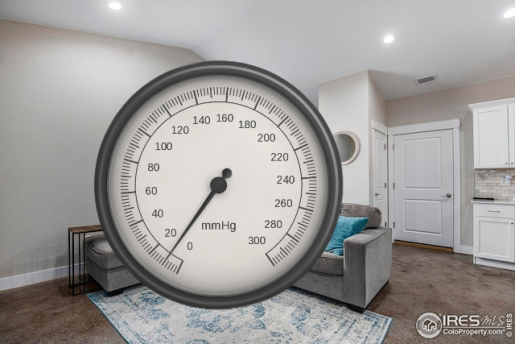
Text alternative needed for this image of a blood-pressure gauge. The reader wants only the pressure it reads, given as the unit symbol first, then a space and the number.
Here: mmHg 10
